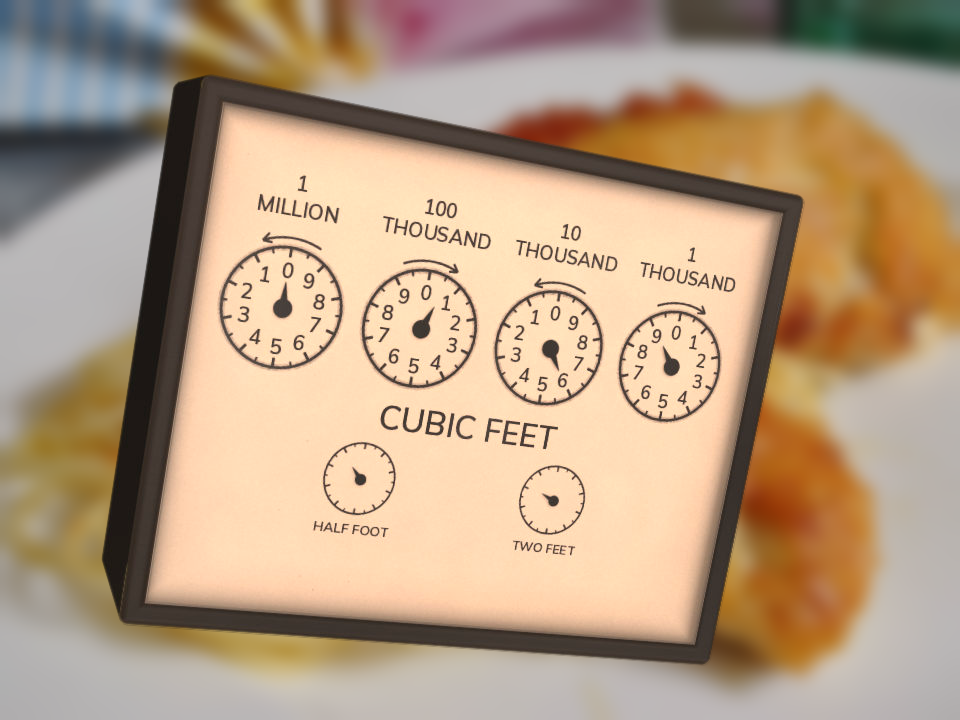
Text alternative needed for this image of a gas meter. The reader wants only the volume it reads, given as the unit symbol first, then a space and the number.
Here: ft³ 5900
